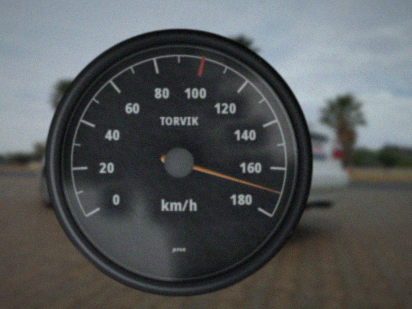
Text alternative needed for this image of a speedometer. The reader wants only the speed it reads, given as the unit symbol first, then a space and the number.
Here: km/h 170
